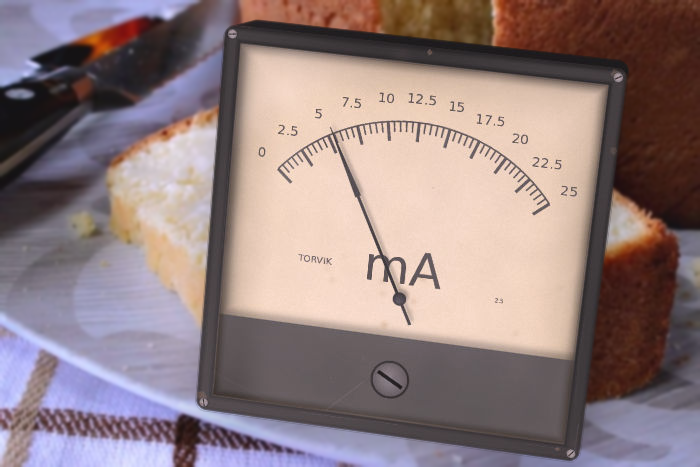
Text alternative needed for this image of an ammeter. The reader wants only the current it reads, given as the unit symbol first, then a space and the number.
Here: mA 5.5
